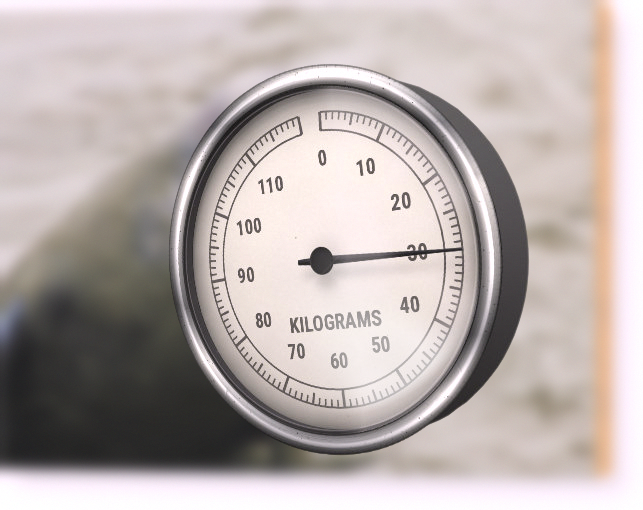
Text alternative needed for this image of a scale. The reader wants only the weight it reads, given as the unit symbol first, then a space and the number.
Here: kg 30
